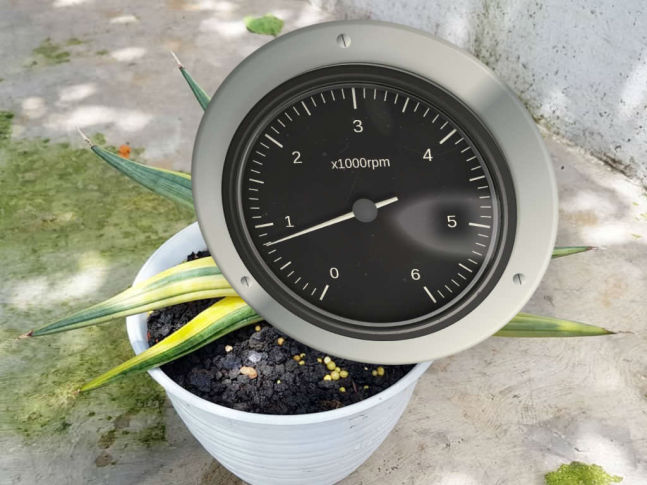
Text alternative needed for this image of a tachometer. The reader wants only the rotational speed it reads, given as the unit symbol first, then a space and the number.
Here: rpm 800
